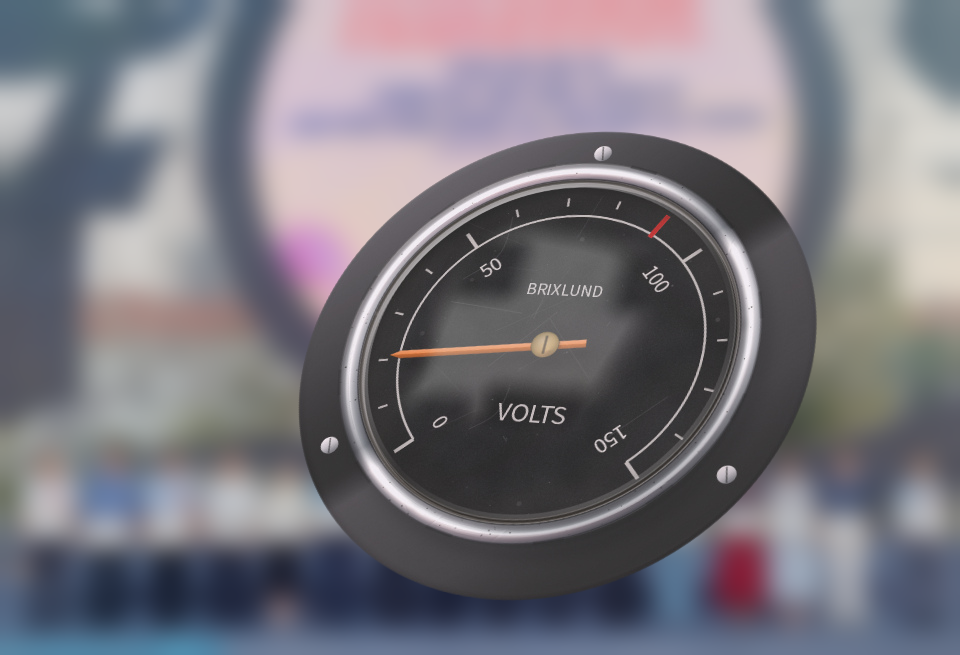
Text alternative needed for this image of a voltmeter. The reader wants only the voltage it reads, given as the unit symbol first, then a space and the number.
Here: V 20
